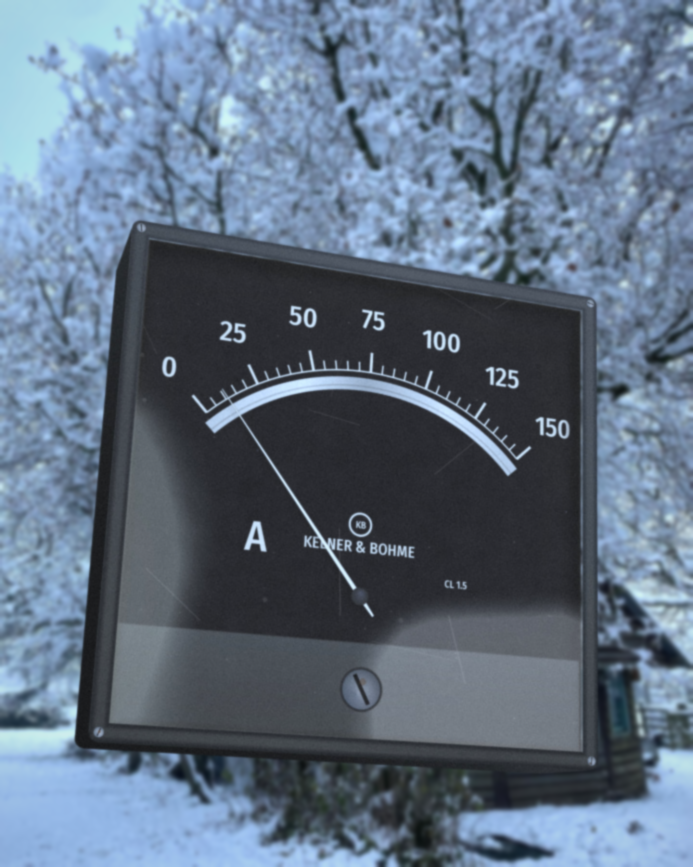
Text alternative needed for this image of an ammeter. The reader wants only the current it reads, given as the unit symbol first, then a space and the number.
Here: A 10
